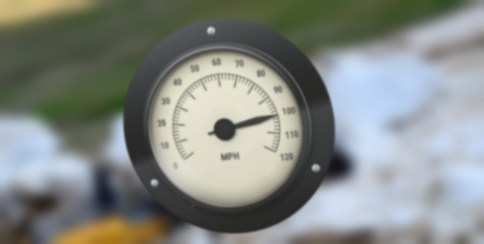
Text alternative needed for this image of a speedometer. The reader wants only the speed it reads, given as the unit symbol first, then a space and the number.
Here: mph 100
